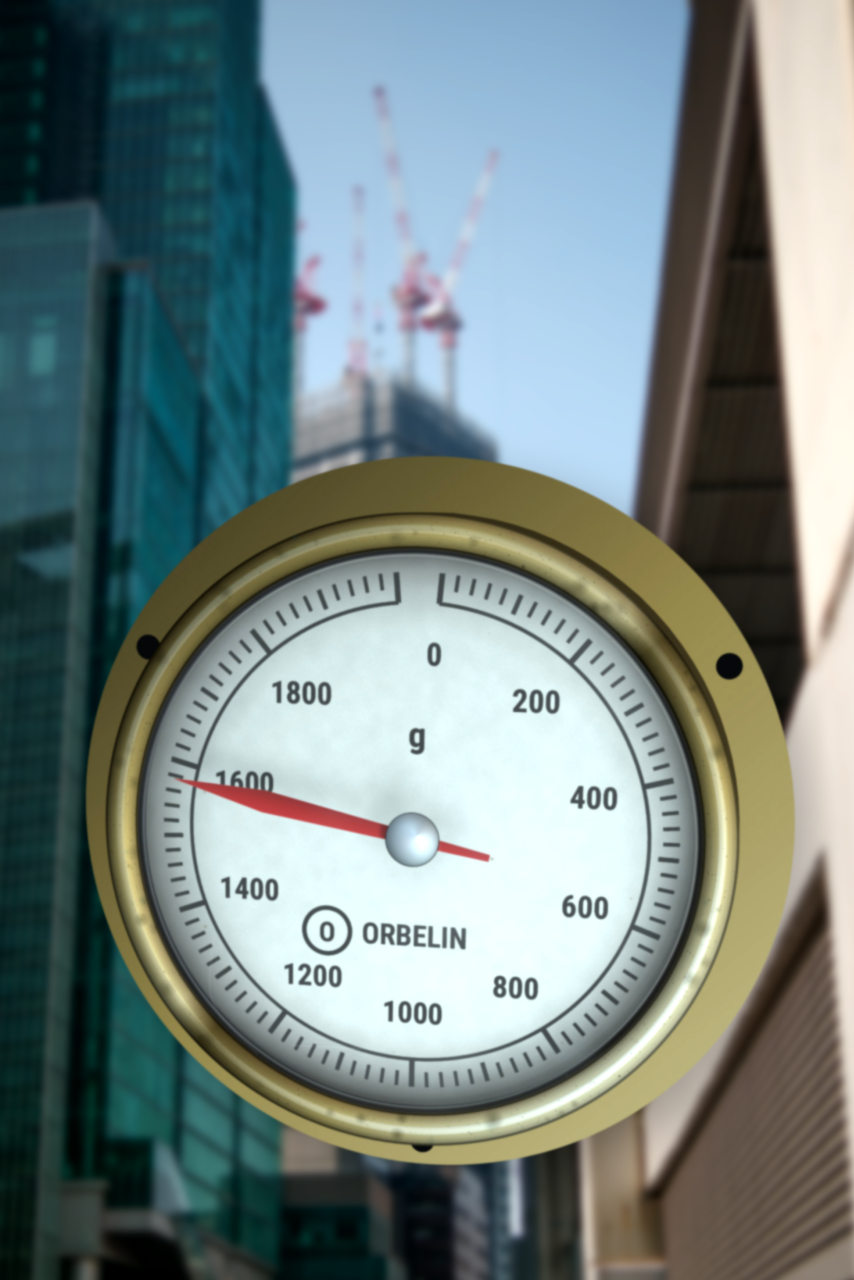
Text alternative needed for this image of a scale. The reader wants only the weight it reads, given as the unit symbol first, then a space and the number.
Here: g 1580
